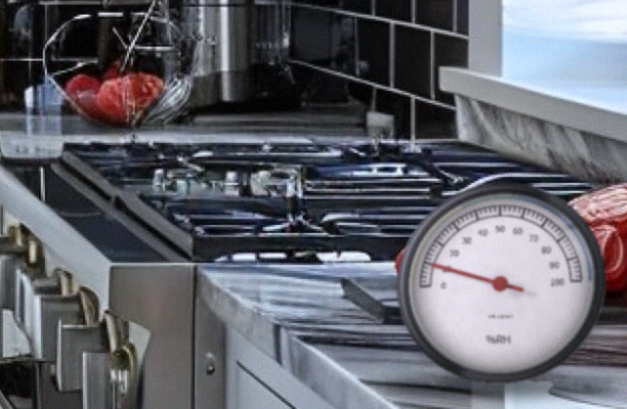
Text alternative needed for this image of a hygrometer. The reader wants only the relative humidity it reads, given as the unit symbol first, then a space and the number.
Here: % 10
